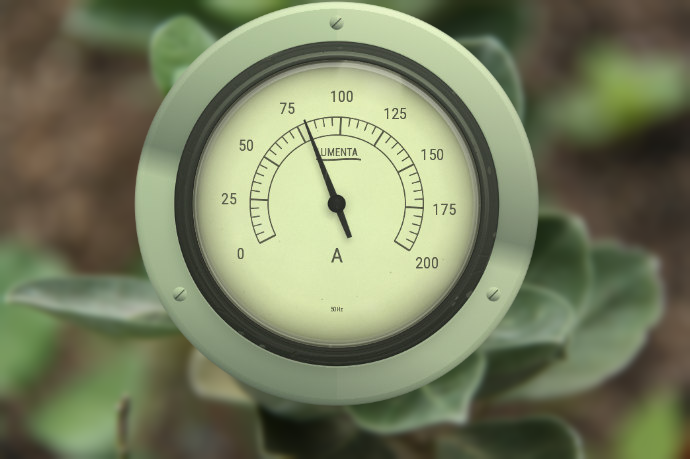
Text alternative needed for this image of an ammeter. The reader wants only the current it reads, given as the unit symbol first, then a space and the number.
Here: A 80
